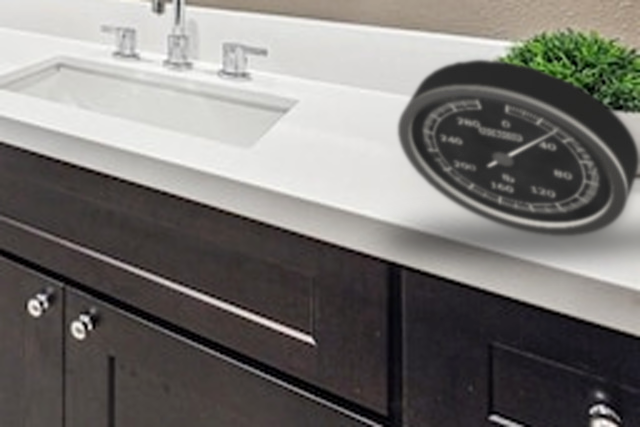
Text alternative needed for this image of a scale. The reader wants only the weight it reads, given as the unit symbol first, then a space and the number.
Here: lb 30
